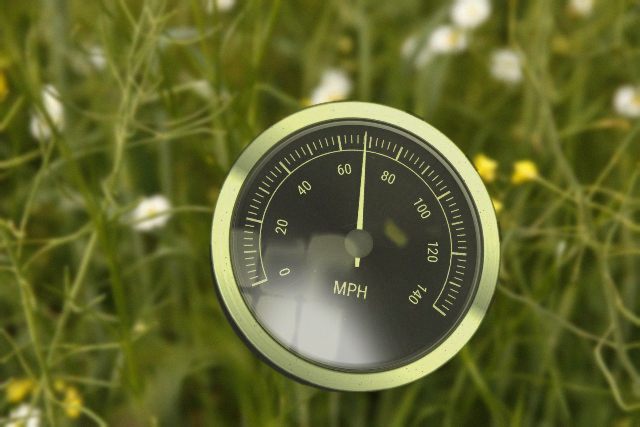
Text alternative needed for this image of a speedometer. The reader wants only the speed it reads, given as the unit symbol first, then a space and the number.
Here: mph 68
